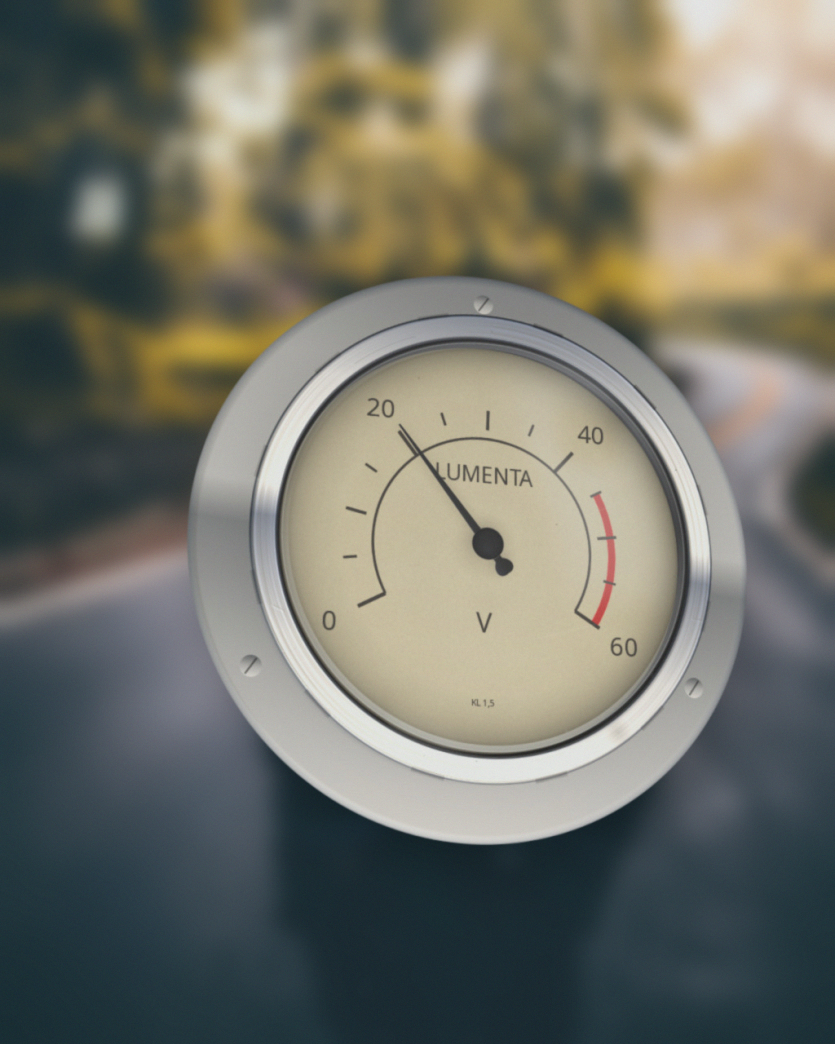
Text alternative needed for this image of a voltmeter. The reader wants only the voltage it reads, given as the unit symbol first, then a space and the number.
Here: V 20
